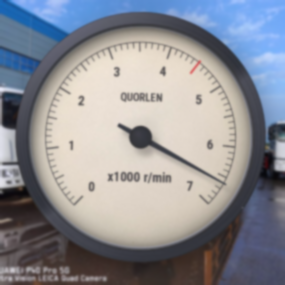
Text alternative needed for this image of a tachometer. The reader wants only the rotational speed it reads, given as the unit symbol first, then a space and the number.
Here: rpm 6600
